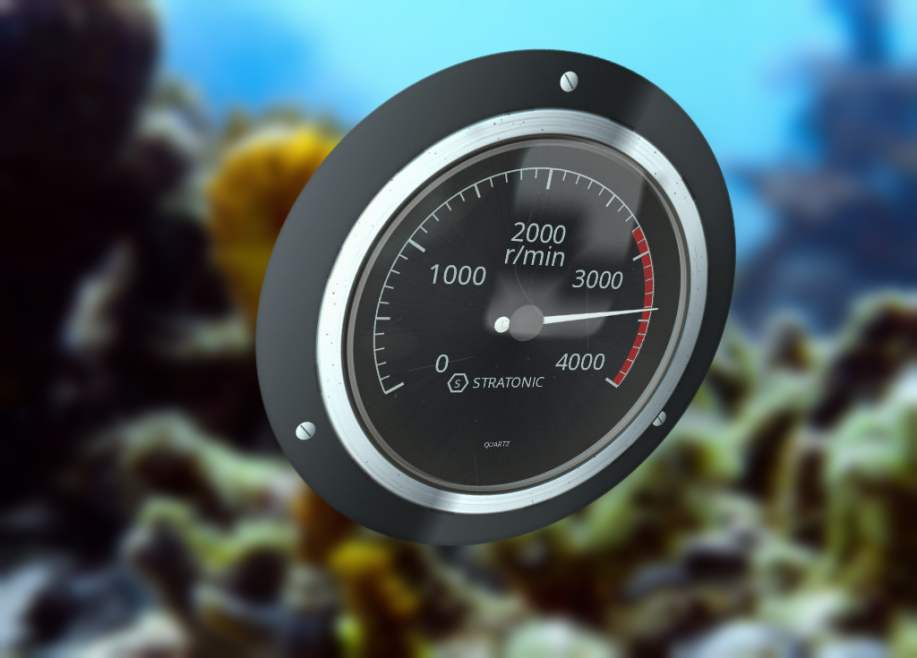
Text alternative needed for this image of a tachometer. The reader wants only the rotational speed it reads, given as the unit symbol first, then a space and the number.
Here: rpm 3400
